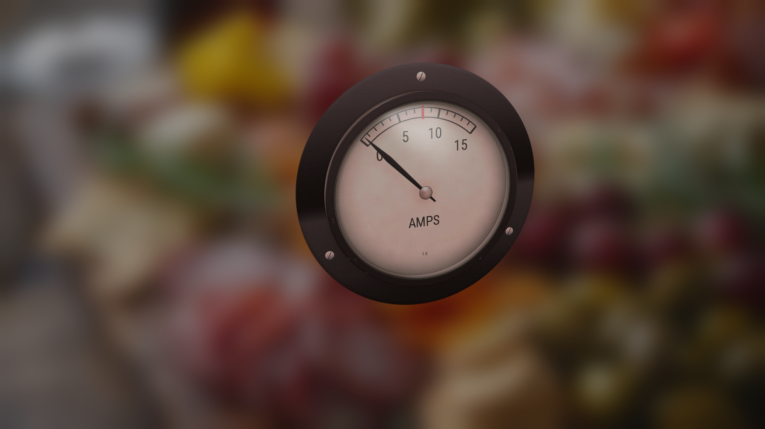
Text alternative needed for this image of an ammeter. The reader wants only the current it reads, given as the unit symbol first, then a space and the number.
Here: A 0.5
